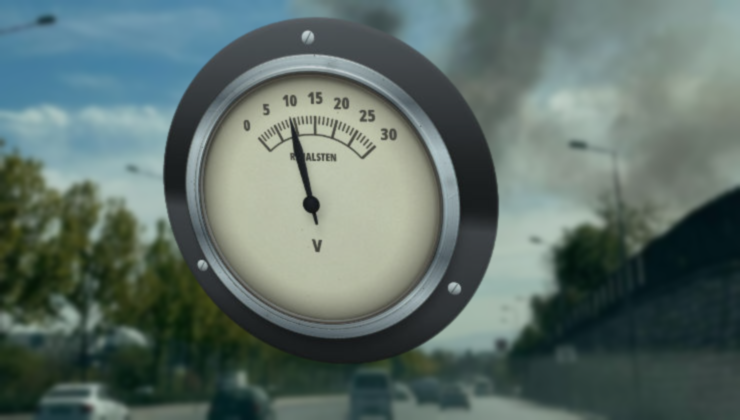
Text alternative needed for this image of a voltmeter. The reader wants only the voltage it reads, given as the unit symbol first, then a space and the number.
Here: V 10
